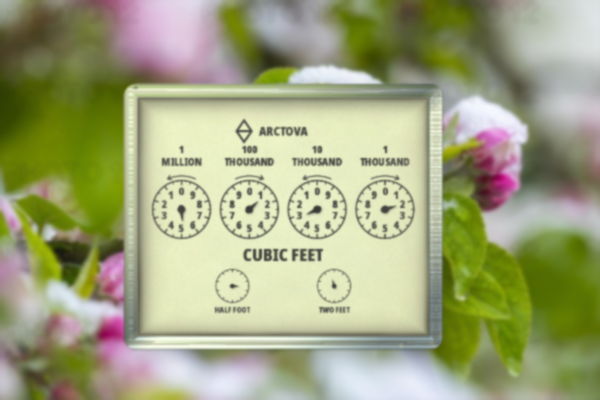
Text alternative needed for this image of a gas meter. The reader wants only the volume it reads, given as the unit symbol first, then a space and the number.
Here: ft³ 513200
